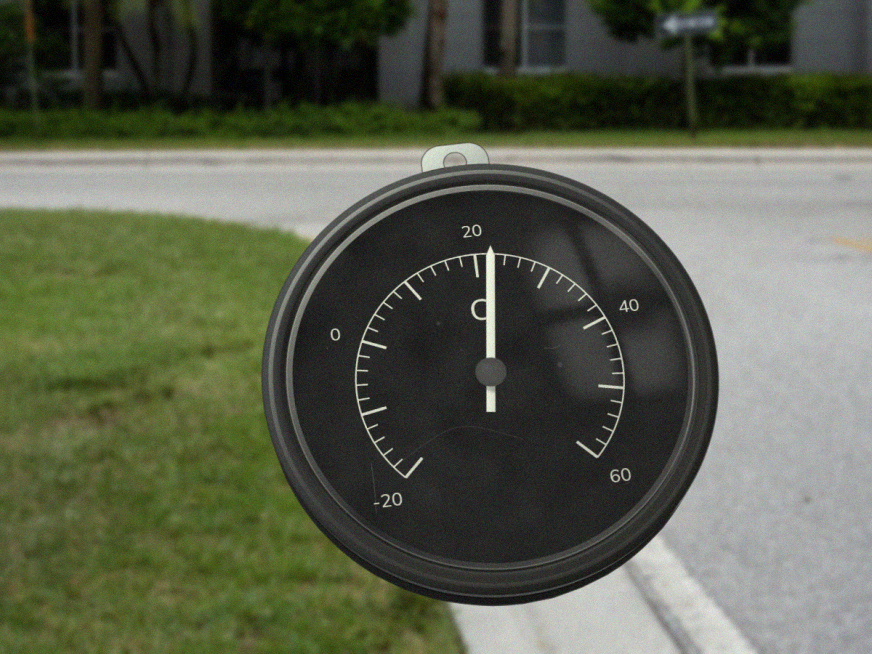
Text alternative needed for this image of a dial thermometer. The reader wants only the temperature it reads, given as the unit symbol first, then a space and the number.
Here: °C 22
